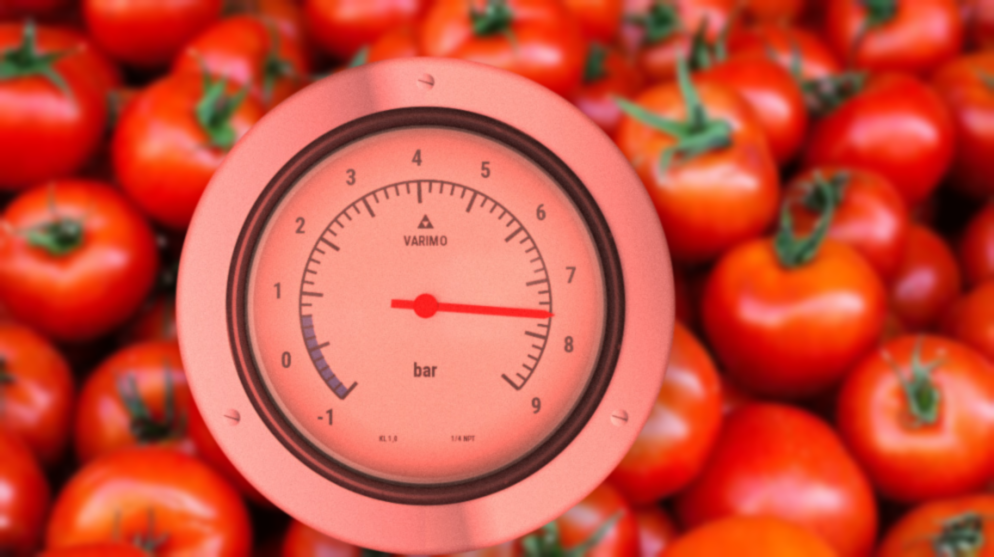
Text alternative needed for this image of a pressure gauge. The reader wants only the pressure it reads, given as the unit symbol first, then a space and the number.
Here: bar 7.6
